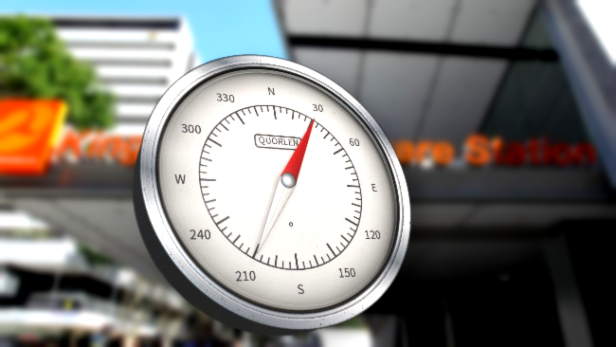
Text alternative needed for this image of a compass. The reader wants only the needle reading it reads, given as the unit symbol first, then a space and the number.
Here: ° 30
